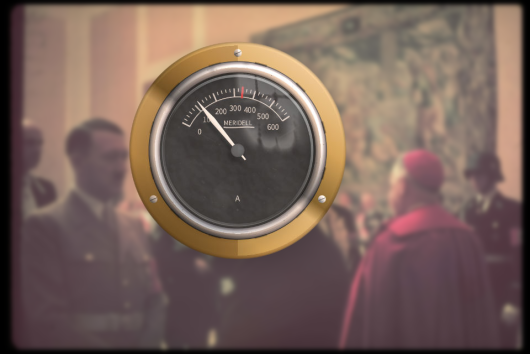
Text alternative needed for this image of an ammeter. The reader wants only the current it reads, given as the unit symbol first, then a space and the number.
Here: A 120
